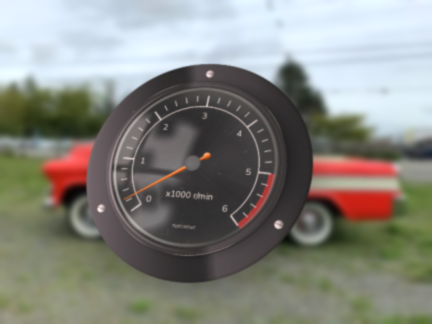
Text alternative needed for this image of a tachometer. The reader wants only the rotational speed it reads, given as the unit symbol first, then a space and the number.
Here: rpm 200
